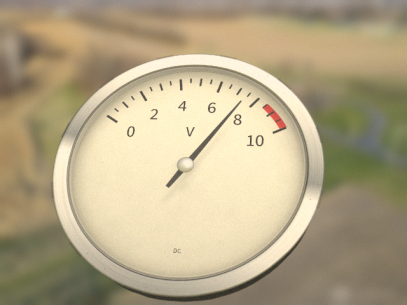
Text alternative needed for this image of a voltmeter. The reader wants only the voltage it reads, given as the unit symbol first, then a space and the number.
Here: V 7.5
